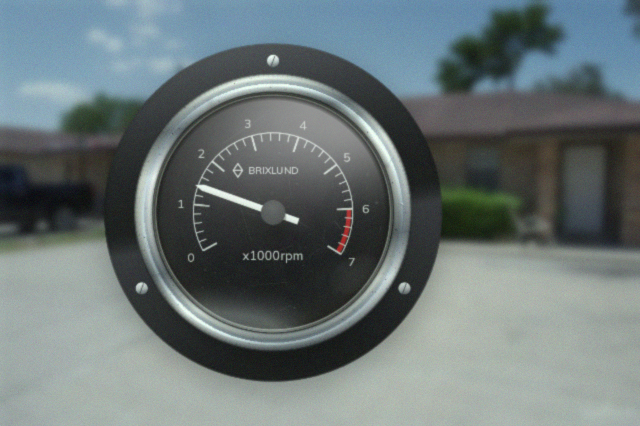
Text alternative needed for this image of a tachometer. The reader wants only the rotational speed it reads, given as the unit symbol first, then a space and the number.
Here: rpm 1400
